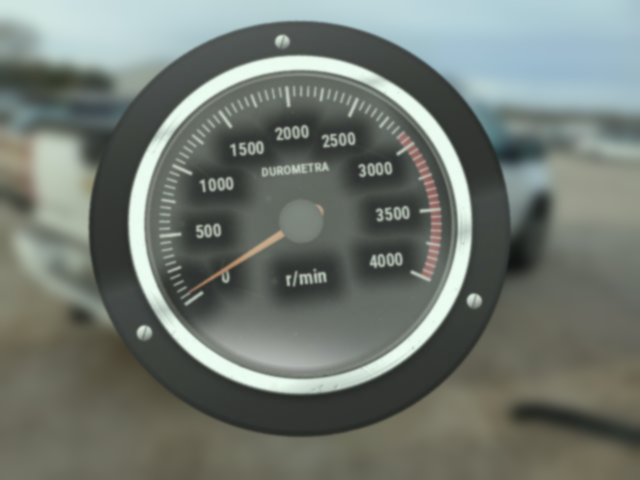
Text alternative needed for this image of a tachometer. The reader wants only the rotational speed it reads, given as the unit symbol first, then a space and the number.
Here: rpm 50
